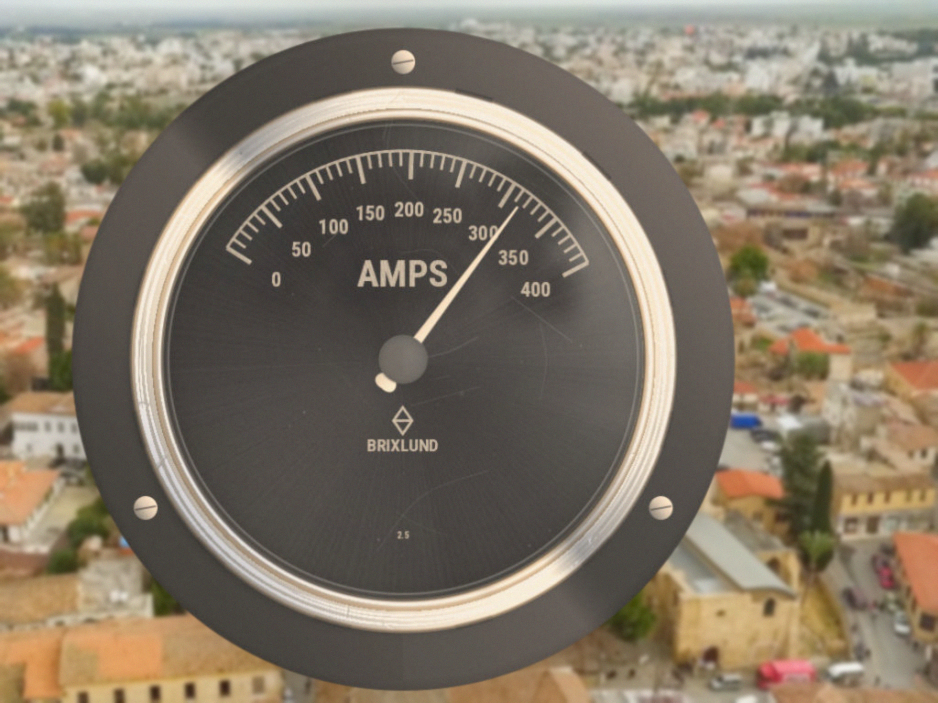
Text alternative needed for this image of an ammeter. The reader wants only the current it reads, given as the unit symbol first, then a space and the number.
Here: A 315
